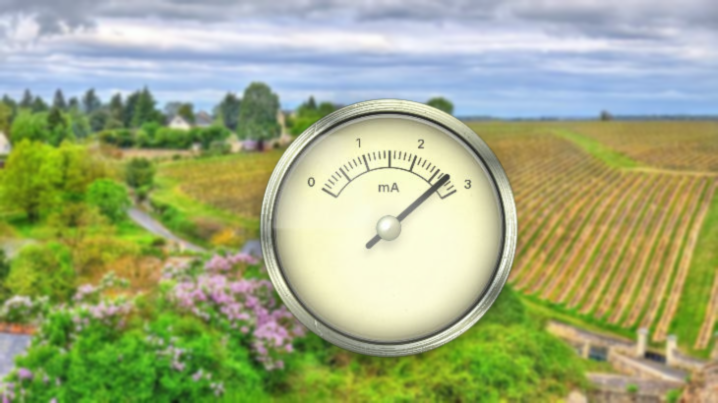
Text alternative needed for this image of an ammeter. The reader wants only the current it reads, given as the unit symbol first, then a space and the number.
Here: mA 2.7
